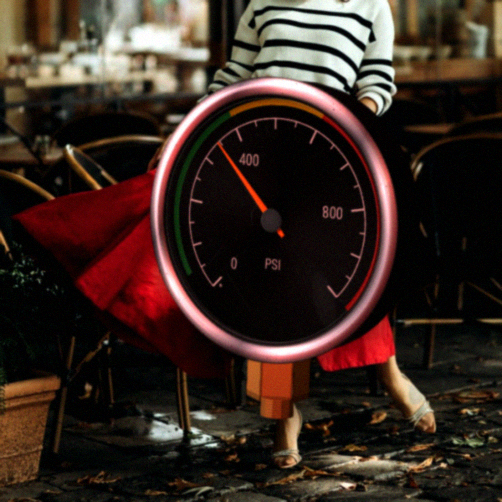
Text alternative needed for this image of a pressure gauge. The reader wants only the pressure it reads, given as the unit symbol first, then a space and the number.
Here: psi 350
